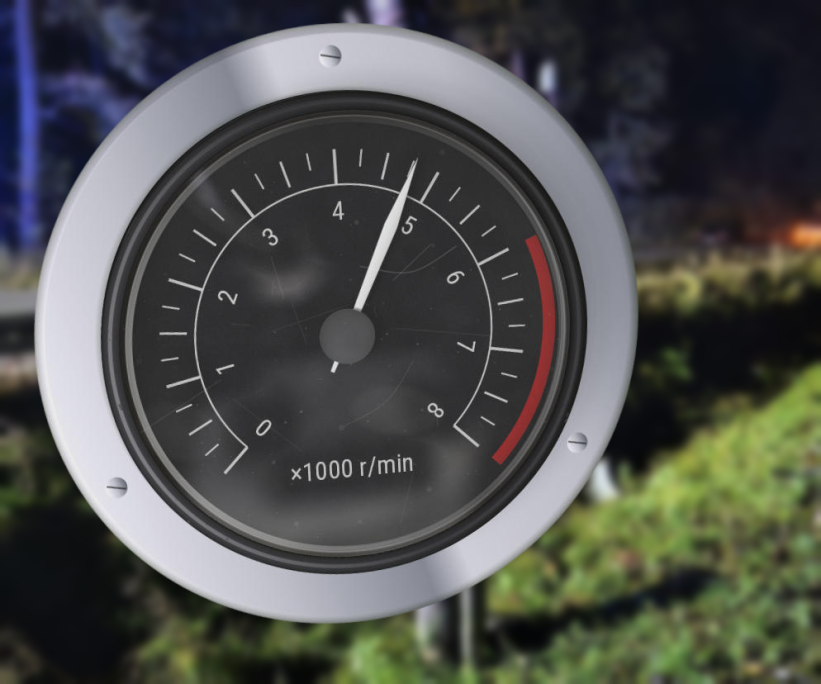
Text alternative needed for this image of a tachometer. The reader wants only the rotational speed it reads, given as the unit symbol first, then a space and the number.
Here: rpm 4750
